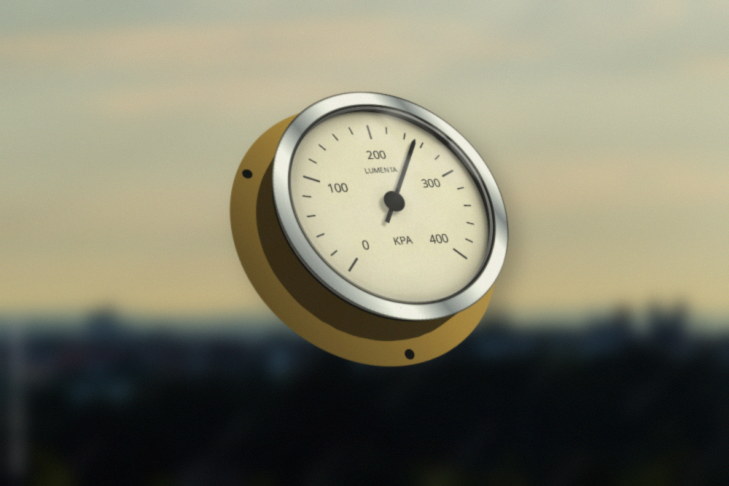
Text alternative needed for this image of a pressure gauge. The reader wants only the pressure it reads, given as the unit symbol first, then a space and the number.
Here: kPa 250
